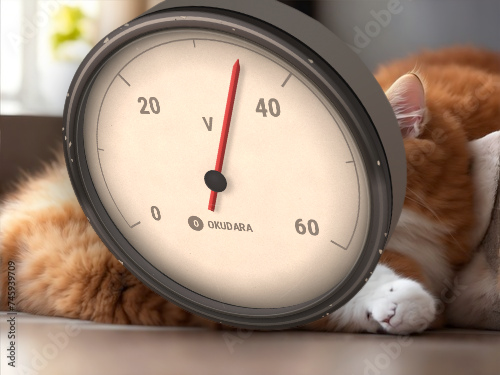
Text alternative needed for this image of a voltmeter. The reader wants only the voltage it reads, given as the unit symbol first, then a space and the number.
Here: V 35
